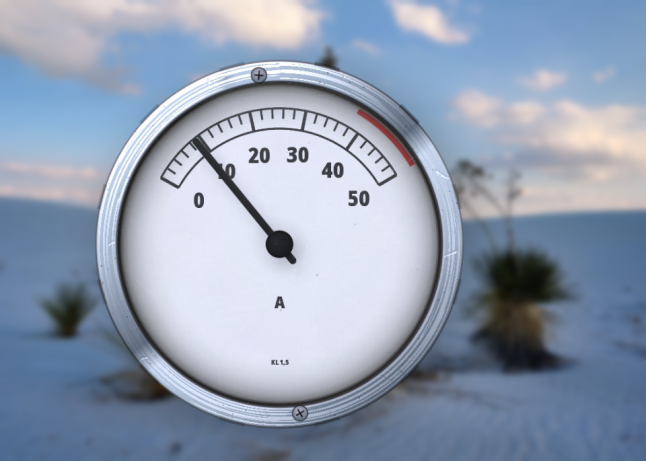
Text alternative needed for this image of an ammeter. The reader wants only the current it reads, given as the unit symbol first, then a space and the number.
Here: A 9
